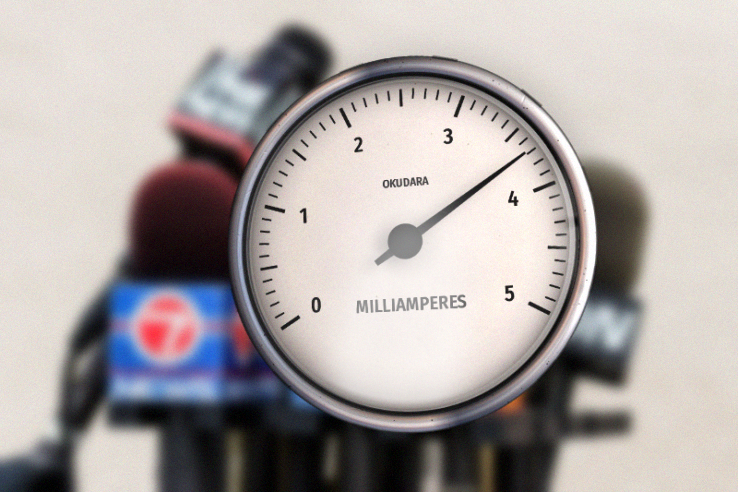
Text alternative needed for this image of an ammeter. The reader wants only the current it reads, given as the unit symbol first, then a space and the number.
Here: mA 3.7
